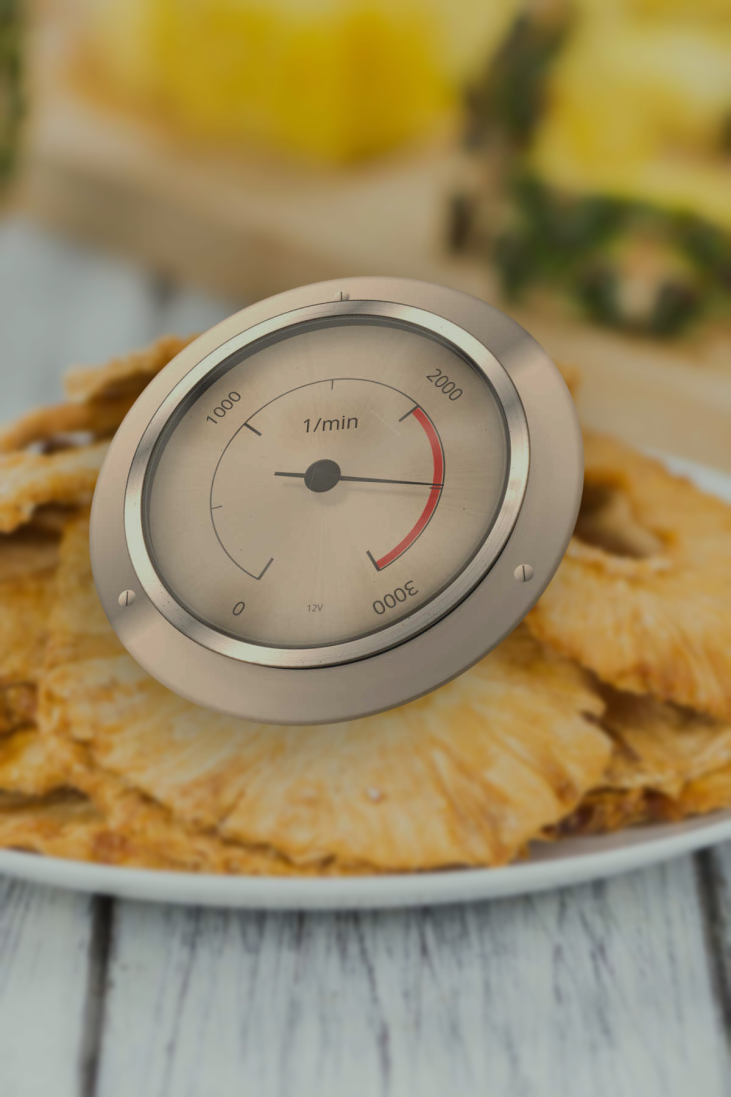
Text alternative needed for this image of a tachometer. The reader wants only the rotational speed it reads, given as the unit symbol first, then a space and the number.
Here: rpm 2500
